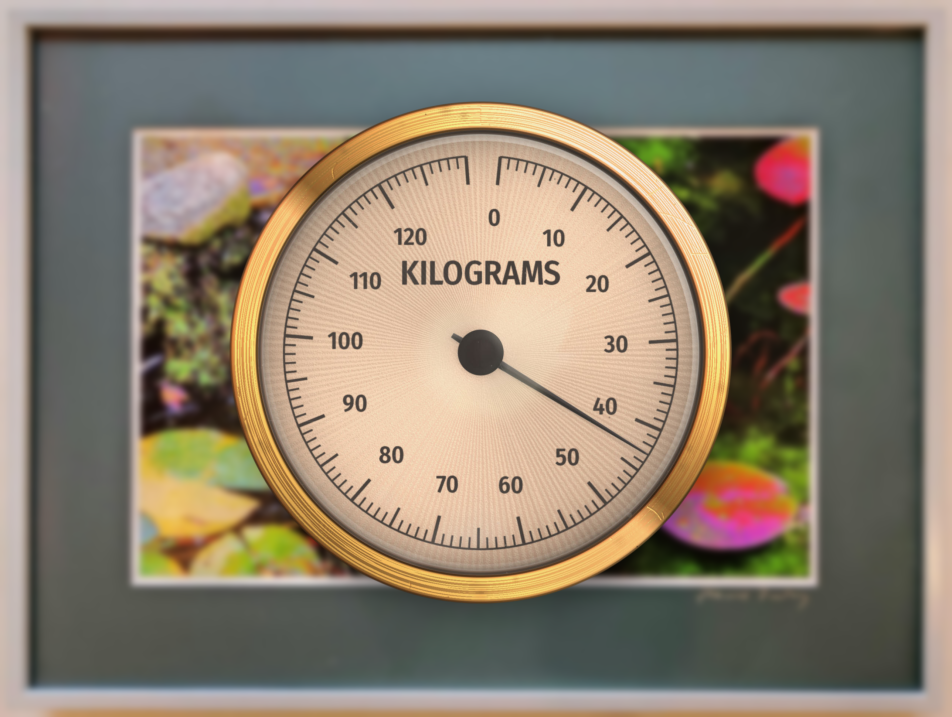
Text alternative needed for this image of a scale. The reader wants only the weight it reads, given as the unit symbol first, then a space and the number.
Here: kg 43
